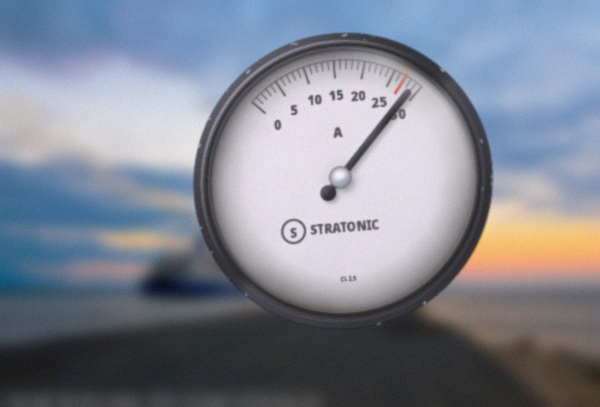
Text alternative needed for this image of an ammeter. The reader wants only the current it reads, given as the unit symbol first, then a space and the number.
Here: A 29
